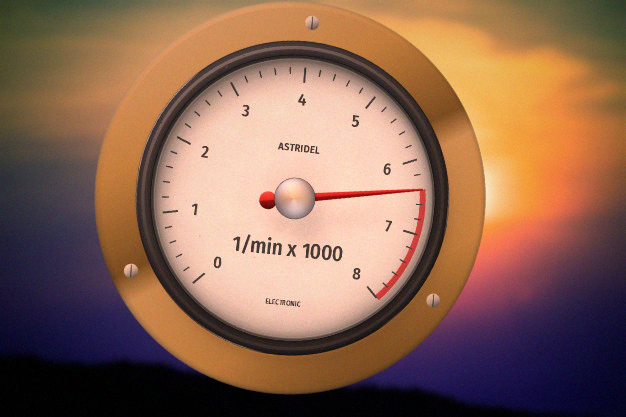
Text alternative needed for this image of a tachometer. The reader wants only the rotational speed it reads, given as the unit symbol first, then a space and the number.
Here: rpm 6400
